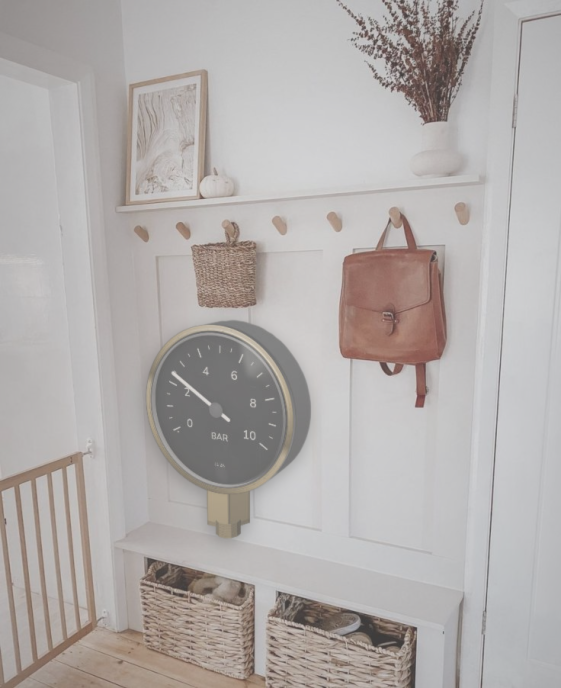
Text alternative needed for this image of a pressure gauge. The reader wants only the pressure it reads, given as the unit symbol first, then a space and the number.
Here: bar 2.5
